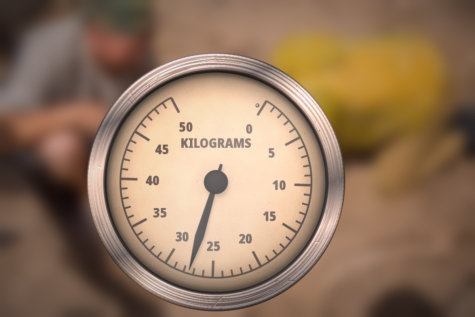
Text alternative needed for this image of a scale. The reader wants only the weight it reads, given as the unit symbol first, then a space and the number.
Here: kg 27.5
